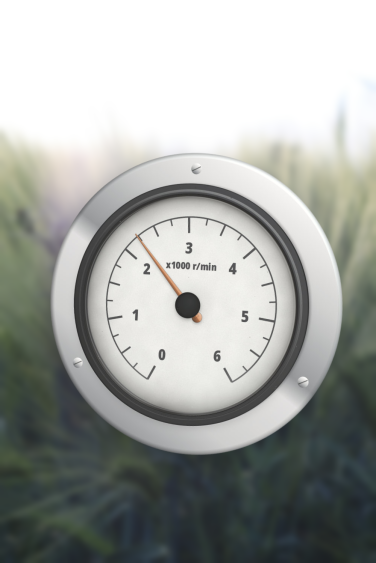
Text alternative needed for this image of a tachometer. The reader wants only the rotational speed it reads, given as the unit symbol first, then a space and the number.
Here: rpm 2250
